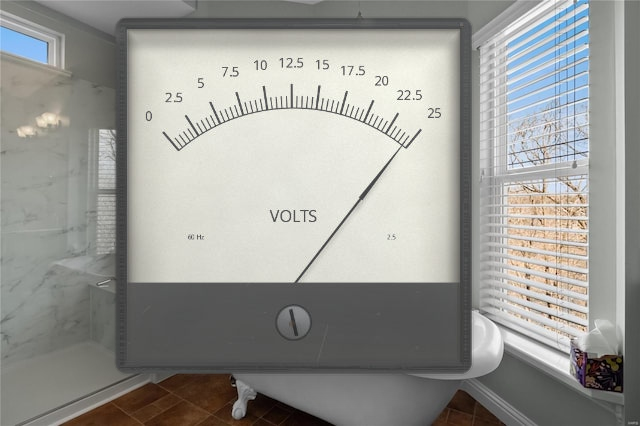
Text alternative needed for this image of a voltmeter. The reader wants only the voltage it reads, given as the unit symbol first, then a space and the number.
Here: V 24.5
